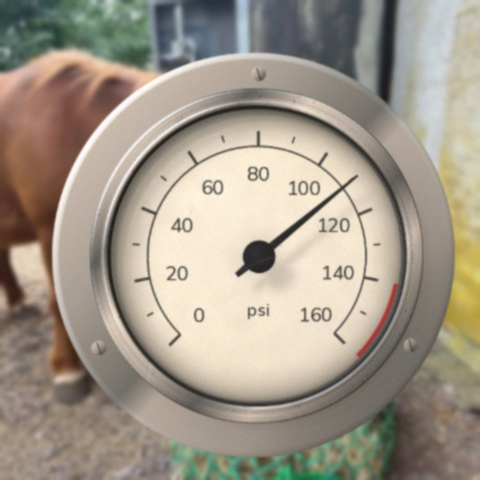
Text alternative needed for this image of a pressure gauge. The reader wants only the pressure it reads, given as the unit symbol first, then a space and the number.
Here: psi 110
